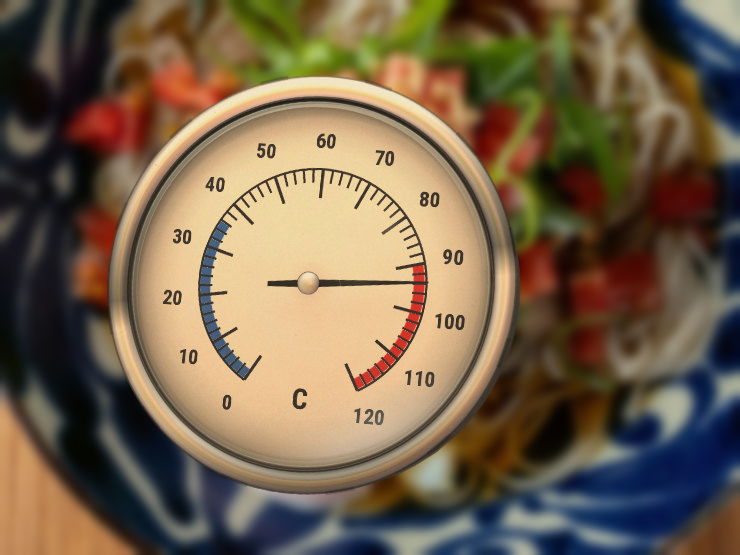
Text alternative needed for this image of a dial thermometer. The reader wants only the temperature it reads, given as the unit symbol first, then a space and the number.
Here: °C 94
